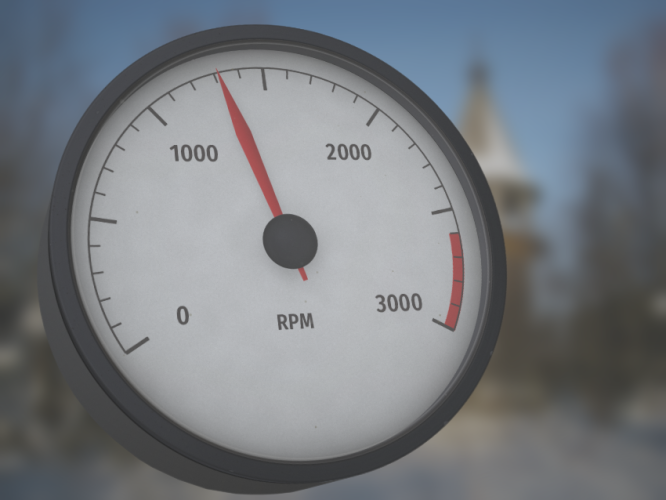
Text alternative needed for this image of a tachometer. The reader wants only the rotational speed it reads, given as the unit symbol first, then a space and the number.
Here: rpm 1300
